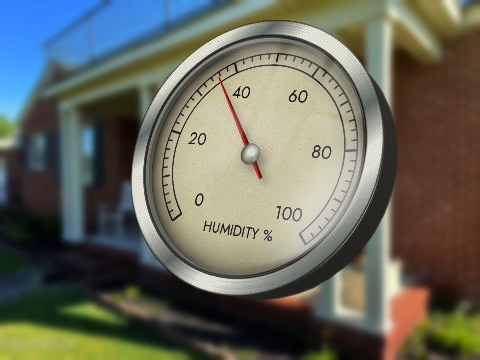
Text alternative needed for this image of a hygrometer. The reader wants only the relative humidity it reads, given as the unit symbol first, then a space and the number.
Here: % 36
